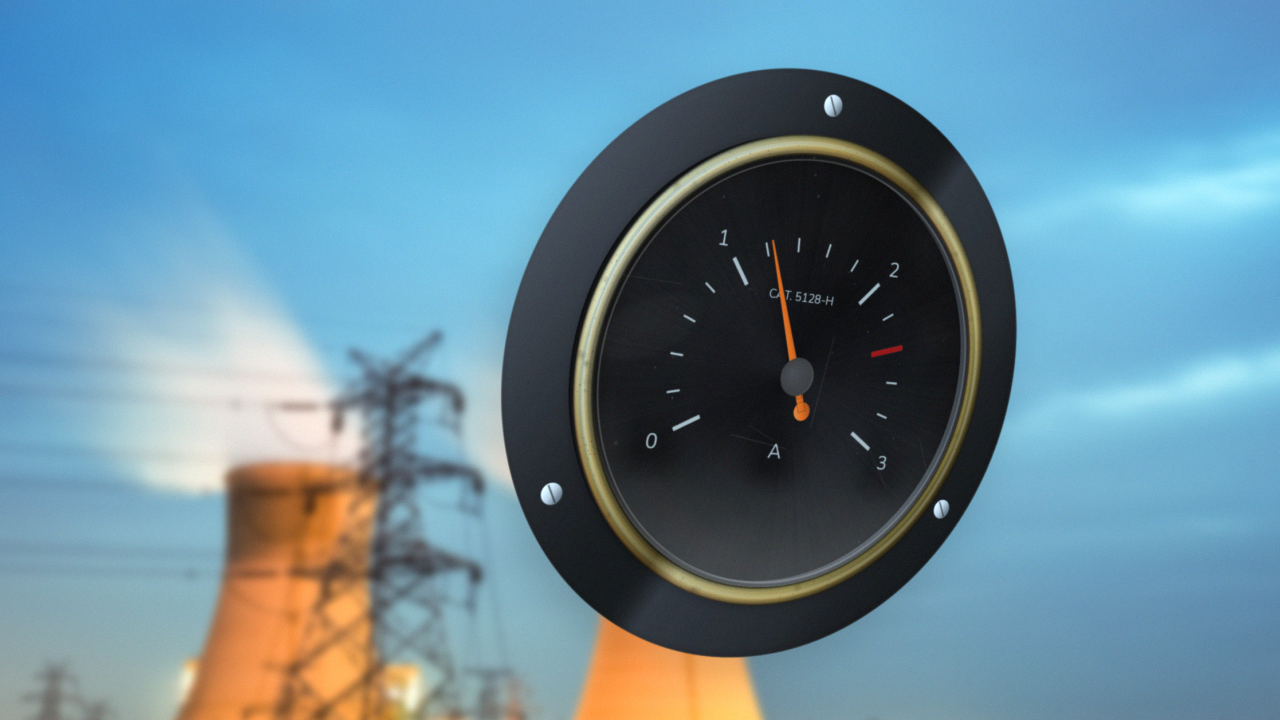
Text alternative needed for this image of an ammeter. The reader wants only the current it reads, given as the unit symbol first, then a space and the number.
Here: A 1.2
